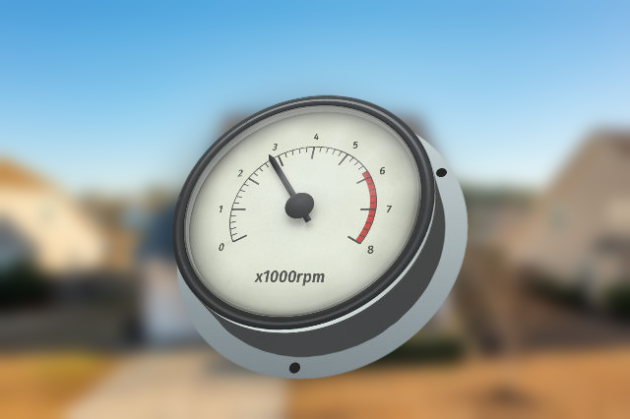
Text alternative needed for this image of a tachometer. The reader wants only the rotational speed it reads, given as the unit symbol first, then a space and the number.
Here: rpm 2800
